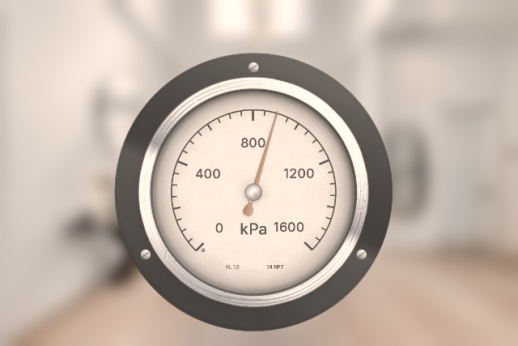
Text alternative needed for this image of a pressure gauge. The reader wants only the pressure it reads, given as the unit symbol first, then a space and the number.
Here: kPa 900
